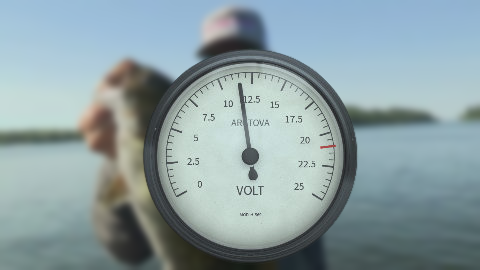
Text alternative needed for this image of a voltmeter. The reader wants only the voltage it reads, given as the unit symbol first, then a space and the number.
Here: V 11.5
